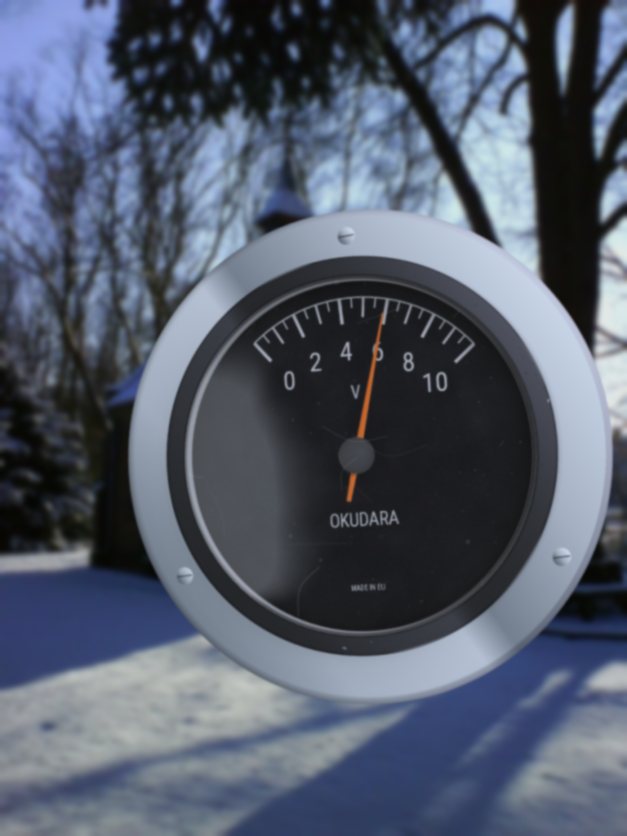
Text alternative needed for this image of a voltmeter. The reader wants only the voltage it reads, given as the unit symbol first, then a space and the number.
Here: V 6
